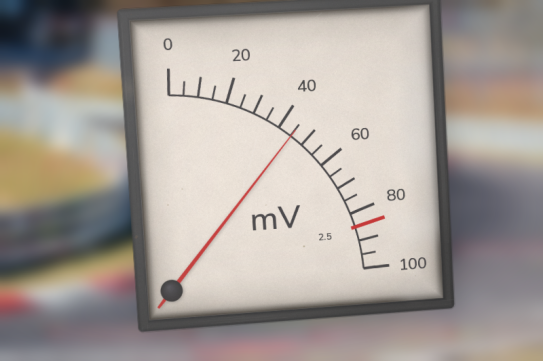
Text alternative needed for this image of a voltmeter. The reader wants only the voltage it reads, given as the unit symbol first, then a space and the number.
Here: mV 45
